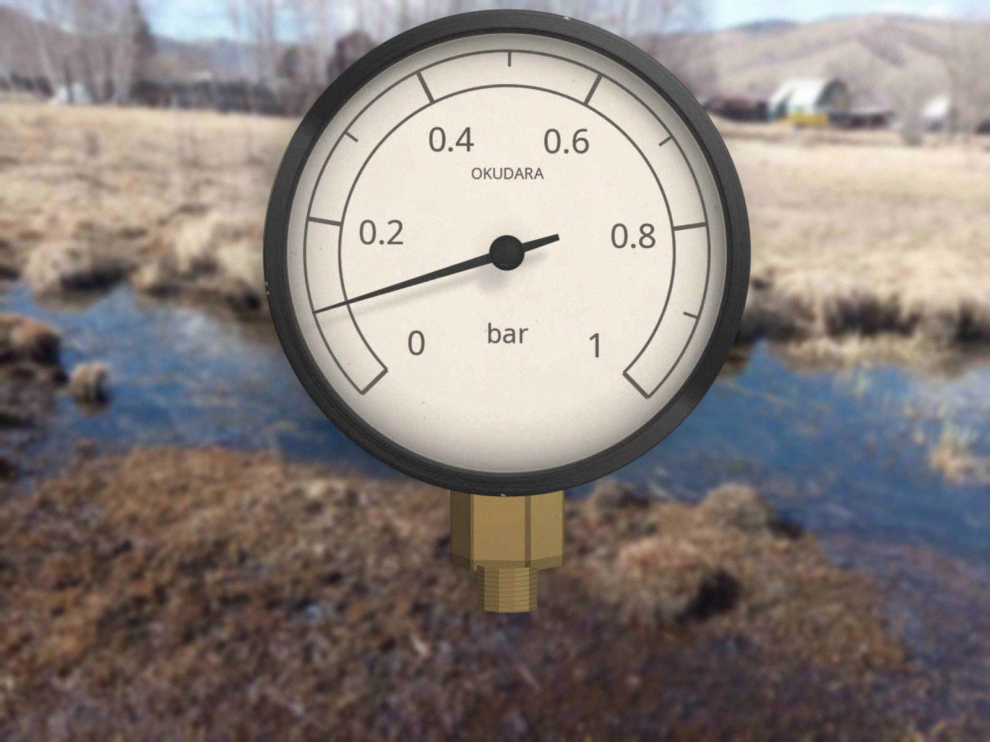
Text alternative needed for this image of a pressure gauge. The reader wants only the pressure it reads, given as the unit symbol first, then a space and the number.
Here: bar 0.1
